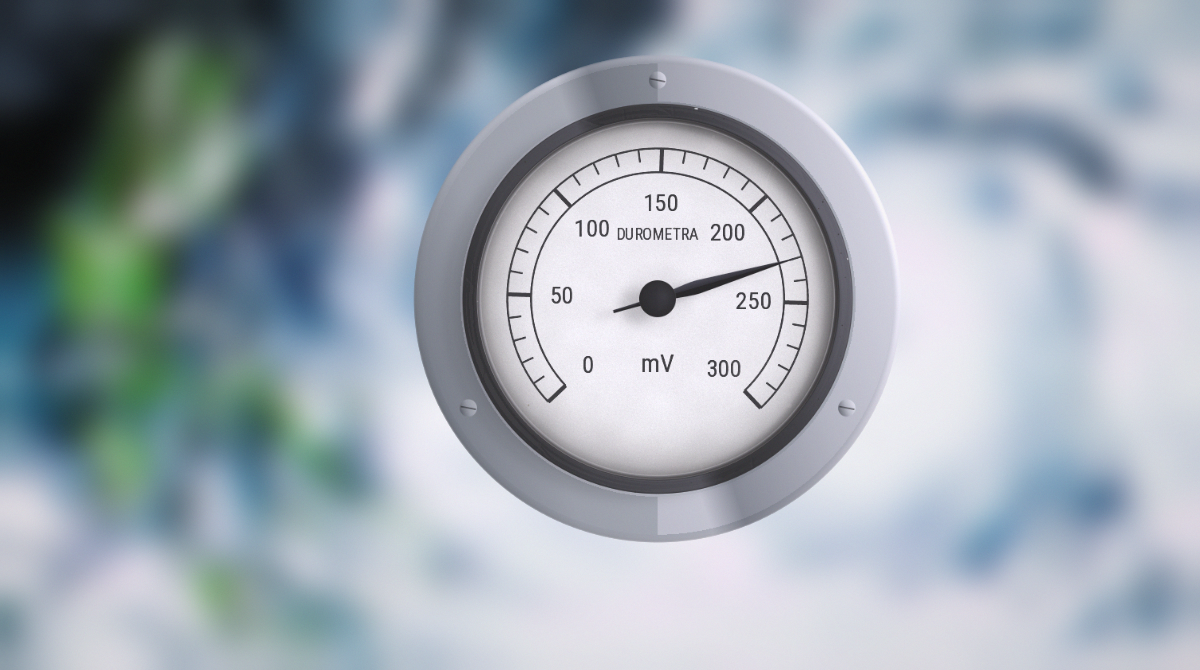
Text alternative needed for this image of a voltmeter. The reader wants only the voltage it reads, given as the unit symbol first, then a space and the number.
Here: mV 230
